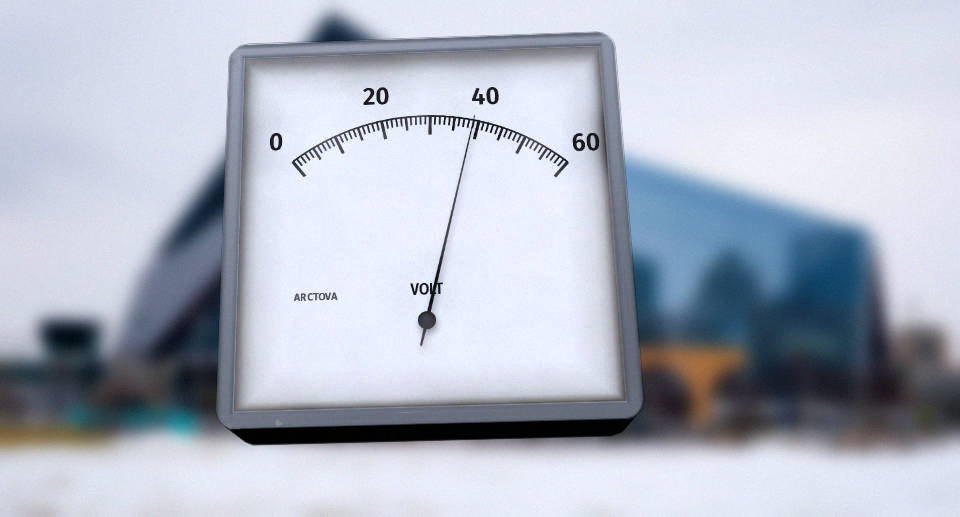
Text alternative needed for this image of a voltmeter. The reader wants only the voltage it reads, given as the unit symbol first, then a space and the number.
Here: V 39
